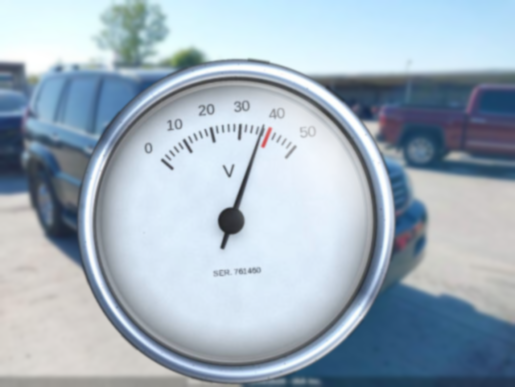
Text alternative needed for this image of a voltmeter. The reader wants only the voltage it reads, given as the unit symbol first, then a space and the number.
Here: V 38
